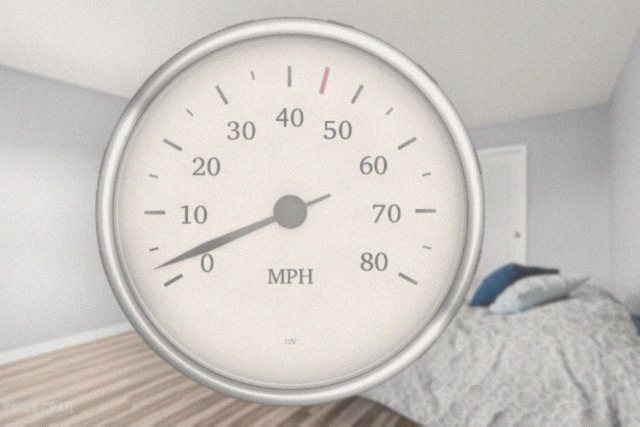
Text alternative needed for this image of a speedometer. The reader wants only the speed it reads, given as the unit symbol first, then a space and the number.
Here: mph 2.5
